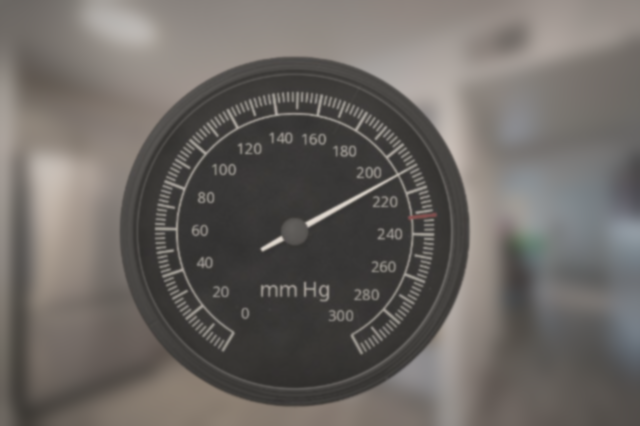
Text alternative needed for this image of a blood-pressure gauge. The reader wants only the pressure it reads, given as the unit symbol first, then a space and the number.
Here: mmHg 210
